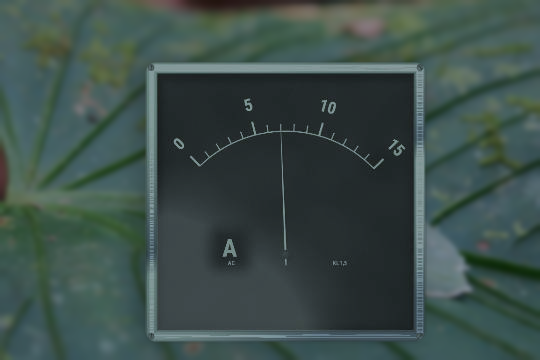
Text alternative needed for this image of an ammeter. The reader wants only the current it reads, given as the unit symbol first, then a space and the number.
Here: A 7
